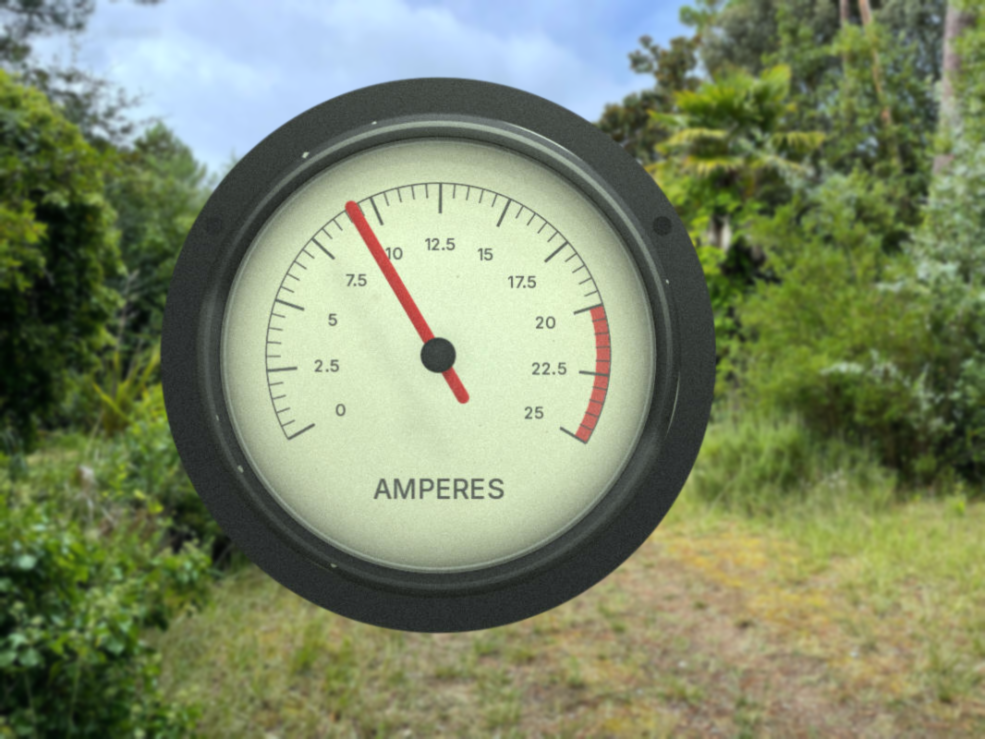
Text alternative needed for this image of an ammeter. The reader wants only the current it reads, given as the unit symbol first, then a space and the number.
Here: A 9.25
